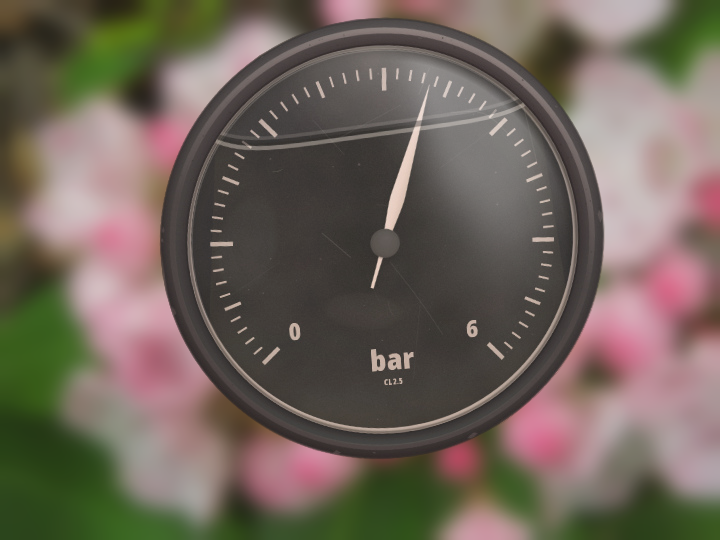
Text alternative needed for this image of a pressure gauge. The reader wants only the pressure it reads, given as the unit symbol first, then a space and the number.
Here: bar 3.35
